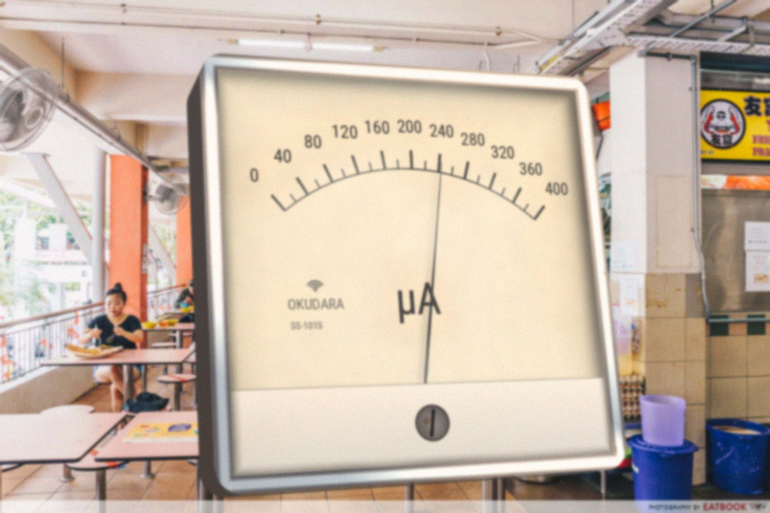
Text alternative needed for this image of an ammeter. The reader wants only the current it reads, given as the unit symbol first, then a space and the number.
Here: µA 240
